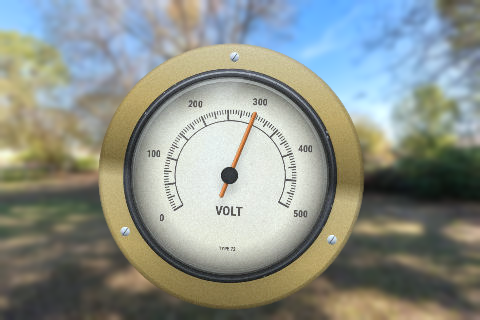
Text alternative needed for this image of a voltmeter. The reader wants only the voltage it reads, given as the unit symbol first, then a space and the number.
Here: V 300
